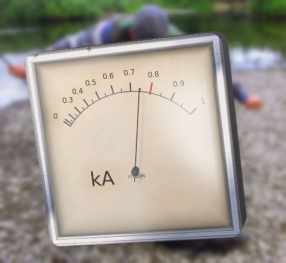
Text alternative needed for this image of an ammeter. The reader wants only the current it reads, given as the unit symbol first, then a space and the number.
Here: kA 0.75
